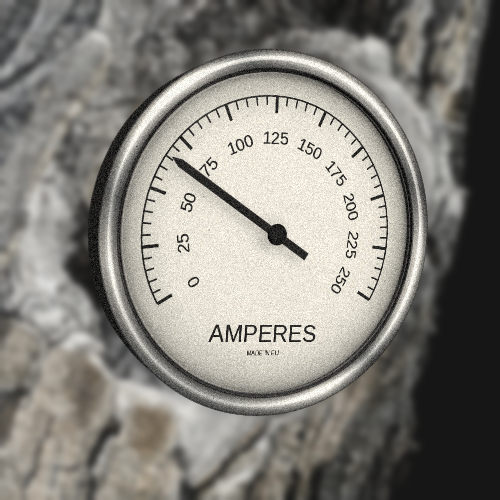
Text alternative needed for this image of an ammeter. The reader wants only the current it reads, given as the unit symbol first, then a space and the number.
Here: A 65
